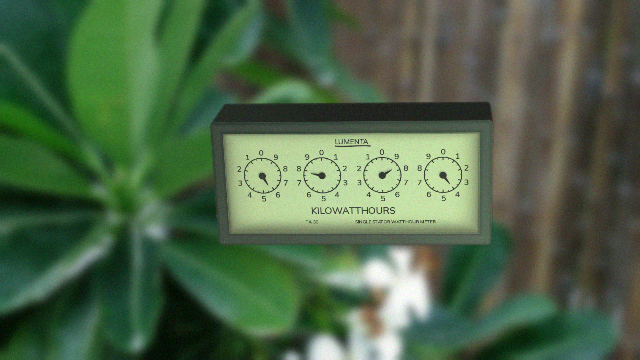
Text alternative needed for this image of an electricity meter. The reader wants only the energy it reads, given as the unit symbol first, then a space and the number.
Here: kWh 5784
